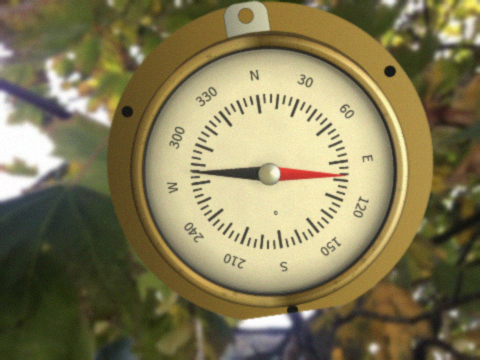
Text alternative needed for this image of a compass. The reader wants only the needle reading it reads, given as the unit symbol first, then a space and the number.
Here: ° 100
